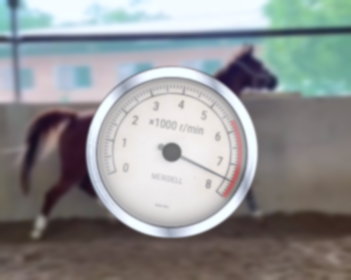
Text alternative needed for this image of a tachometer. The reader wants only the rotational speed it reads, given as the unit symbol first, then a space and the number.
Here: rpm 7500
